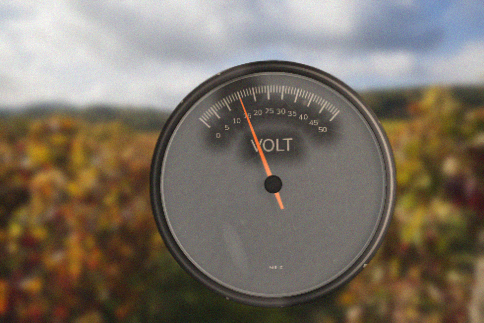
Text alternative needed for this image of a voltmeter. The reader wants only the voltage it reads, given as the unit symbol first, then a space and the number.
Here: V 15
